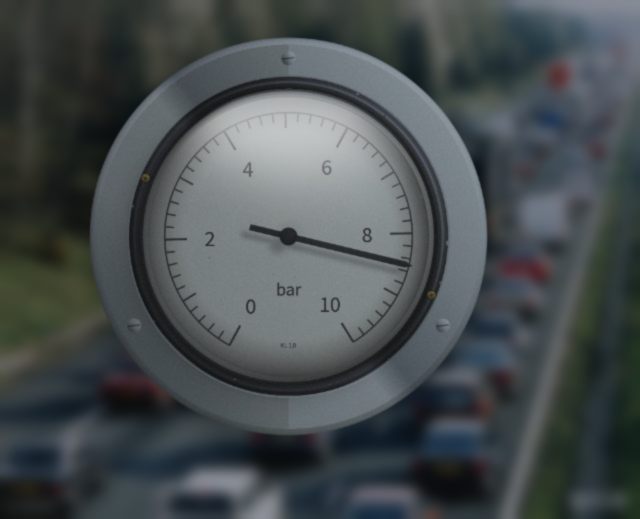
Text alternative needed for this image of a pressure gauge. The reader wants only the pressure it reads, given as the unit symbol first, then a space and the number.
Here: bar 8.5
